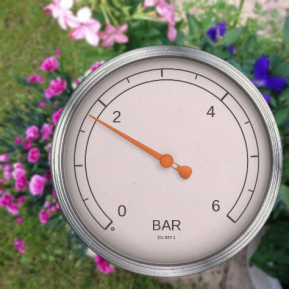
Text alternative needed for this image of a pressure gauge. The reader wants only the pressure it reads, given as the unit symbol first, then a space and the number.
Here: bar 1.75
